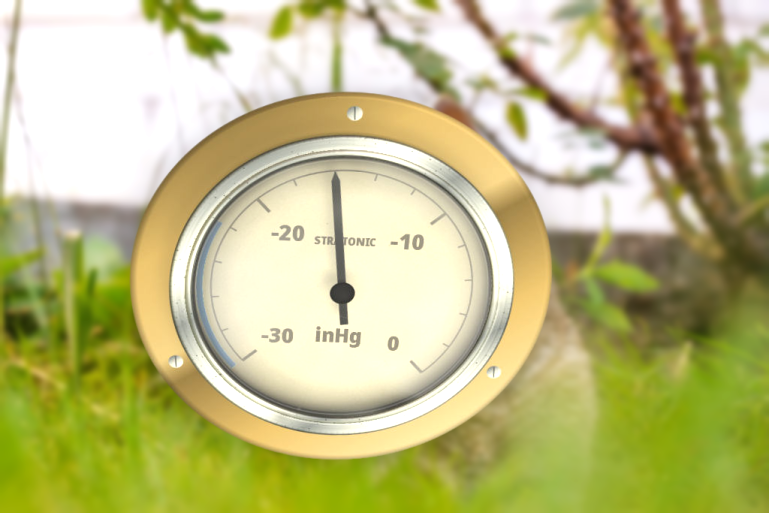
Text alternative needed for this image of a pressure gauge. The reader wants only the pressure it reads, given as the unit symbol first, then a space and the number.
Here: inHg -16
